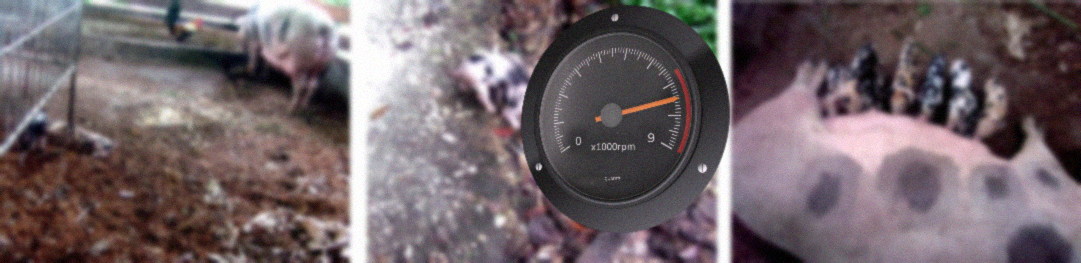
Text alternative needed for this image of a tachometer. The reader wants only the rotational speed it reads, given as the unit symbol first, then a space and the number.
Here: rpm 7500
